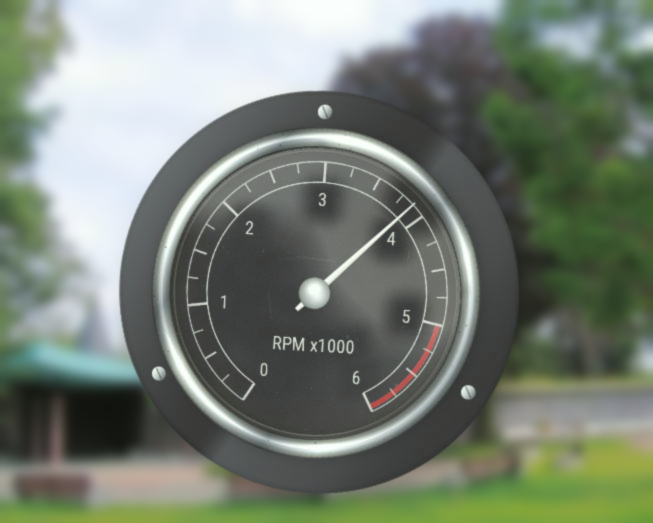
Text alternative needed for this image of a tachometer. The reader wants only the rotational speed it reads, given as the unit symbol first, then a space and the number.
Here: rpm 3875
